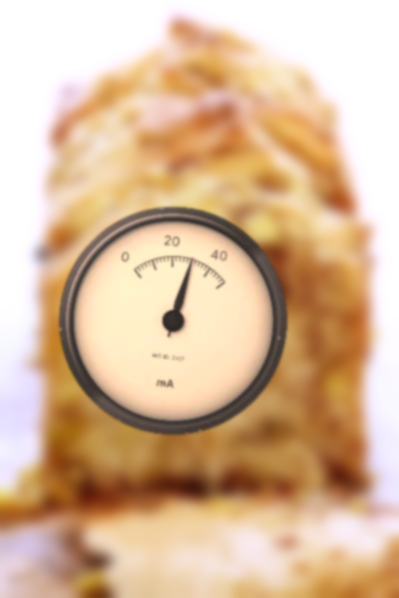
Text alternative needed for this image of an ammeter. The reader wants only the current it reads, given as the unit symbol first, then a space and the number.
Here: mA 30
